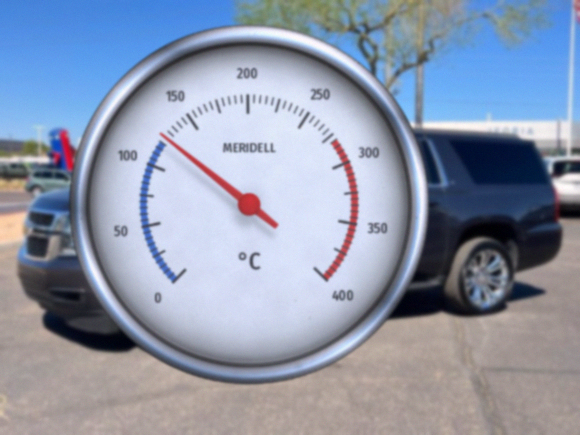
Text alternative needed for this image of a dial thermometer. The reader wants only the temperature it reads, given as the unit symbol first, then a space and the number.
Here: °C 125
